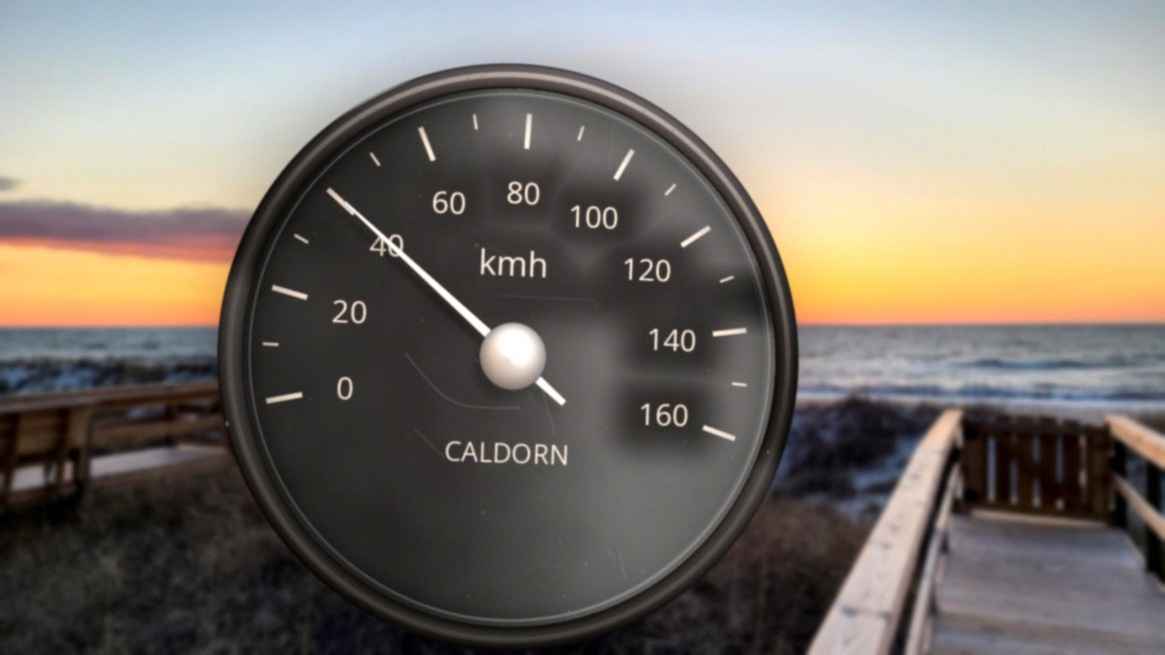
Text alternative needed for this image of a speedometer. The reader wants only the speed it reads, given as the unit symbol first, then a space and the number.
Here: km/h 40
